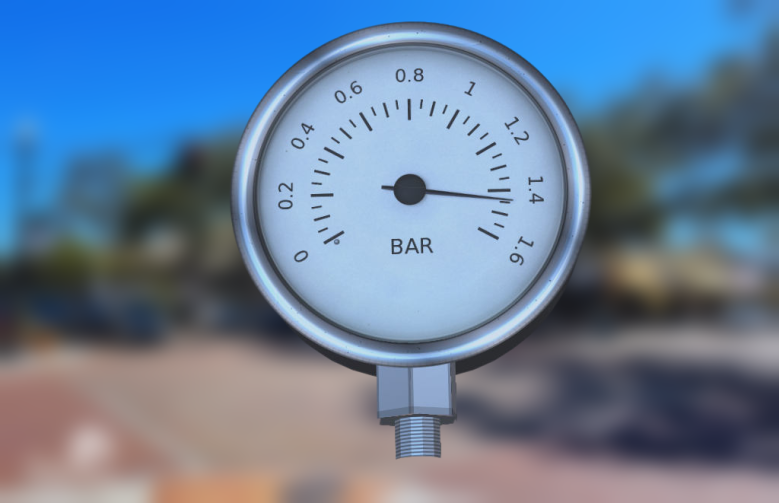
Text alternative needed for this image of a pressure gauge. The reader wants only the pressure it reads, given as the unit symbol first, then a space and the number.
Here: bar 1.45
